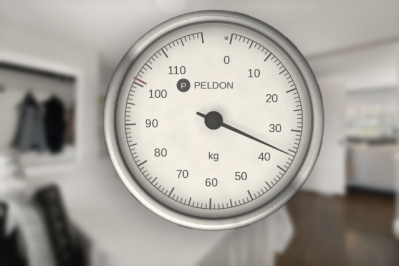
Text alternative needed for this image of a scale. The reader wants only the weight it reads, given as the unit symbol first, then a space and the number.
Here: kg 36
